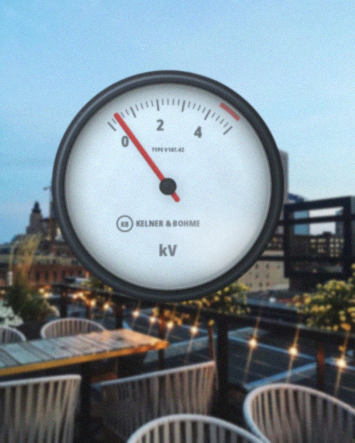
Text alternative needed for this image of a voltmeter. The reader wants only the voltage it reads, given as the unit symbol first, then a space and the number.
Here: kV 0.4
